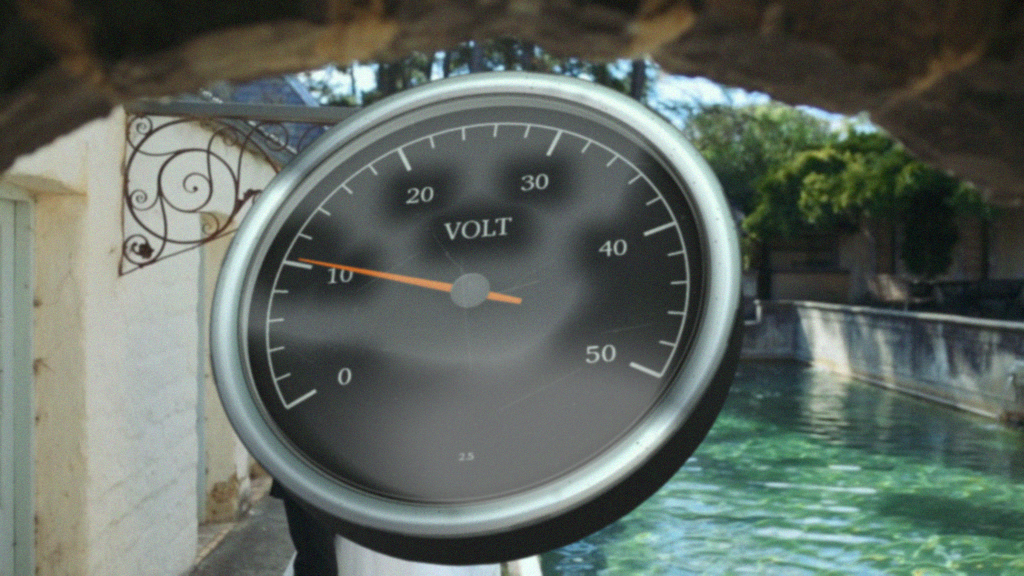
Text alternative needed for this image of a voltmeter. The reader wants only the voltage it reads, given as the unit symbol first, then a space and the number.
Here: V 10
